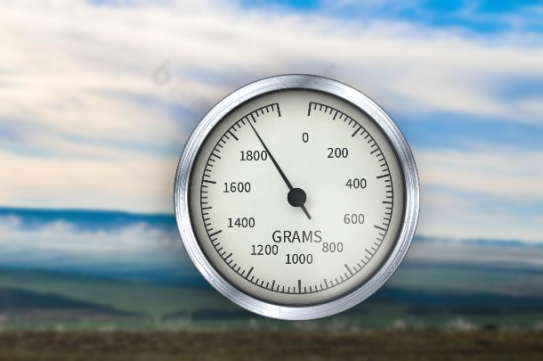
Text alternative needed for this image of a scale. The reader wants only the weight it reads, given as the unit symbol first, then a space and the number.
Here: g 1880
